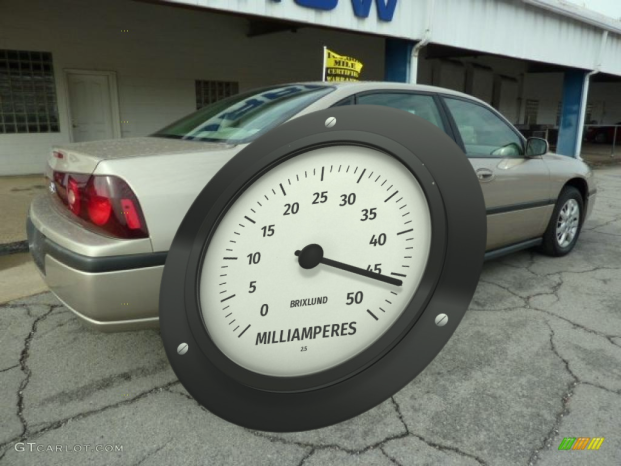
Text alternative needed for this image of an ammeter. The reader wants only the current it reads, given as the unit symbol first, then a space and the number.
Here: mA 46
